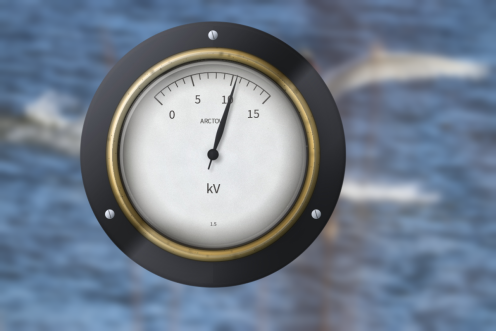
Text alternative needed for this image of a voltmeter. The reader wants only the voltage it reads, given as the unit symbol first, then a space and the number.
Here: kV 10.5
